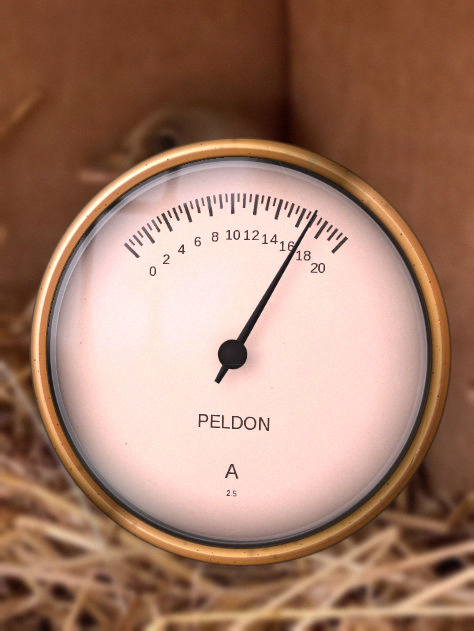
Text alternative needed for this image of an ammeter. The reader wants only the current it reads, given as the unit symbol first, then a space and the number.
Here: A 17
